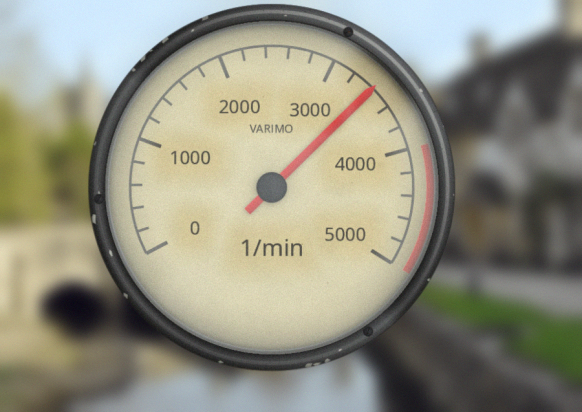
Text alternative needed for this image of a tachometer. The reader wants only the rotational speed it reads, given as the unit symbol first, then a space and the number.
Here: rpm 3400
